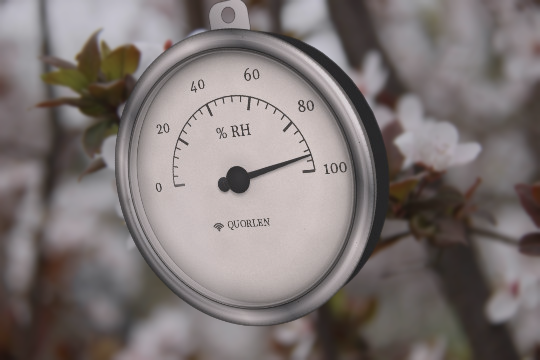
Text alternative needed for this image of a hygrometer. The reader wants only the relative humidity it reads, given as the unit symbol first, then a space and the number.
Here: % 94
